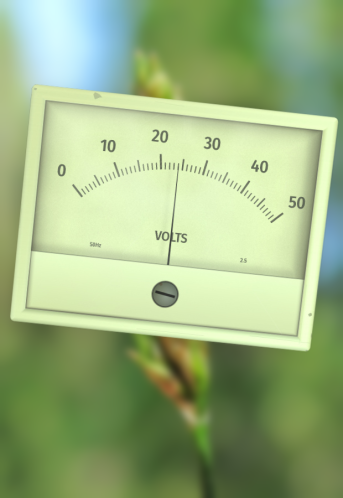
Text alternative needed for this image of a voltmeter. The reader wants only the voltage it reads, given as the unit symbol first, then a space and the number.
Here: V 24
